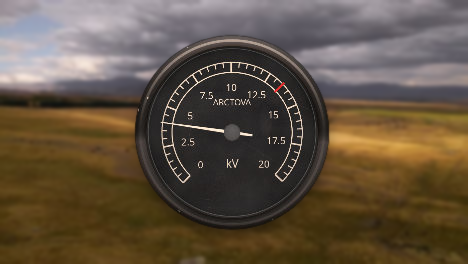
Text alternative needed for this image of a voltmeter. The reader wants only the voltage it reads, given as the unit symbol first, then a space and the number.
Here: kV 4
